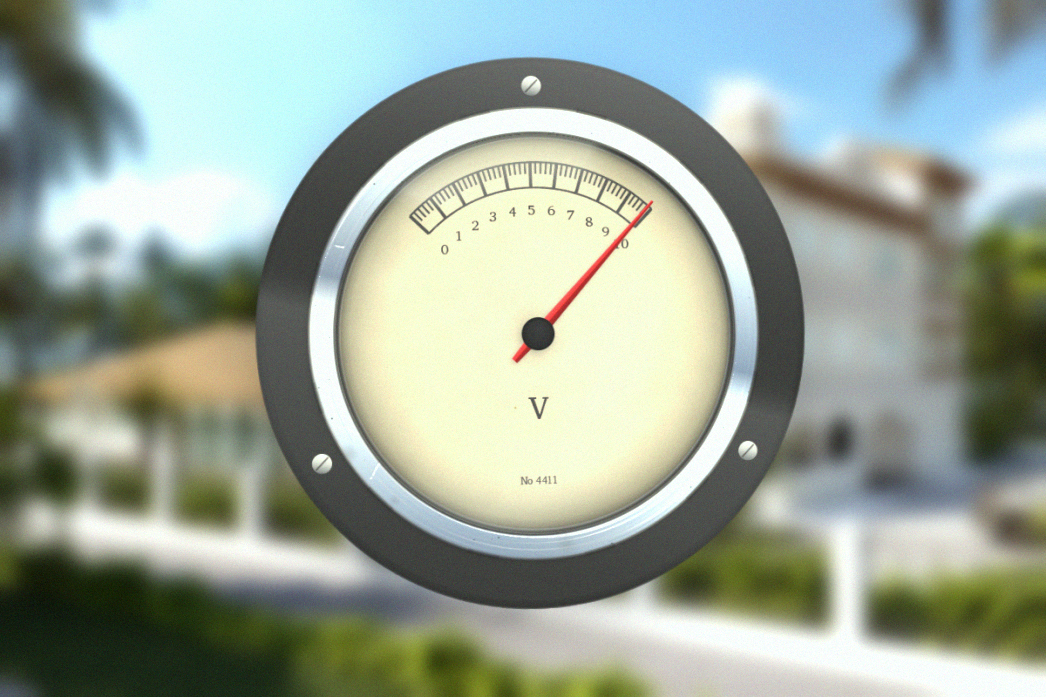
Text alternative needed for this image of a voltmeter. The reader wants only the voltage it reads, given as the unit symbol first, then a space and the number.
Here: V 9.8
